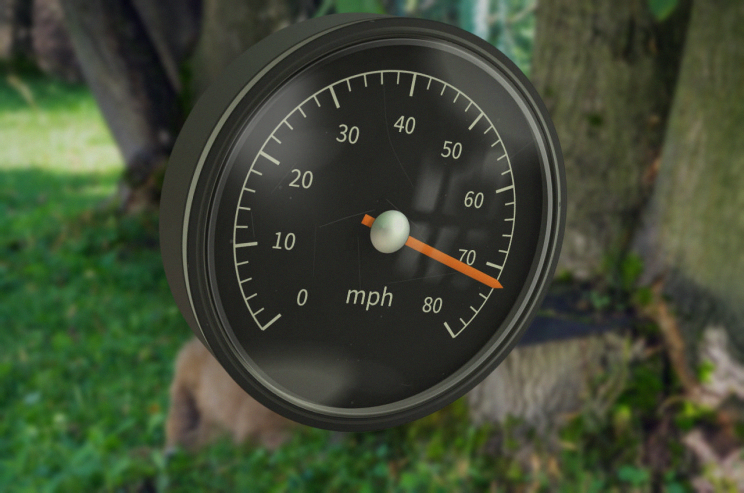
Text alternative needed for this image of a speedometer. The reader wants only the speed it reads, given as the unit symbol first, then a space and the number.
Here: mph 72
